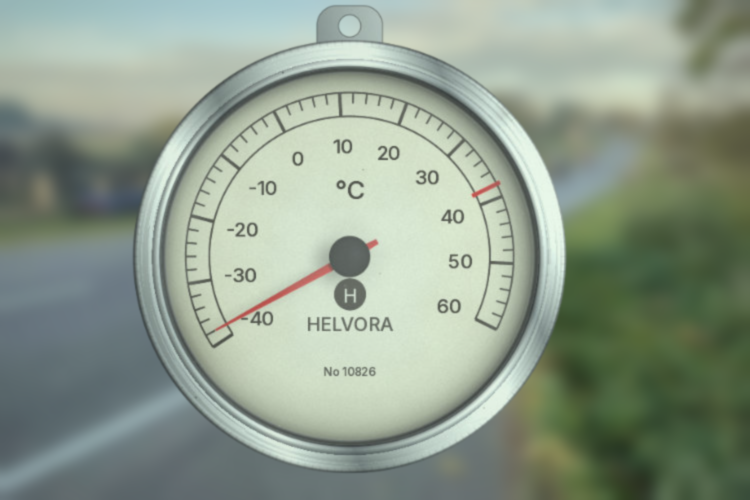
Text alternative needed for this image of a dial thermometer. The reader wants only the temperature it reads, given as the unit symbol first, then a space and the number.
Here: °C -38
